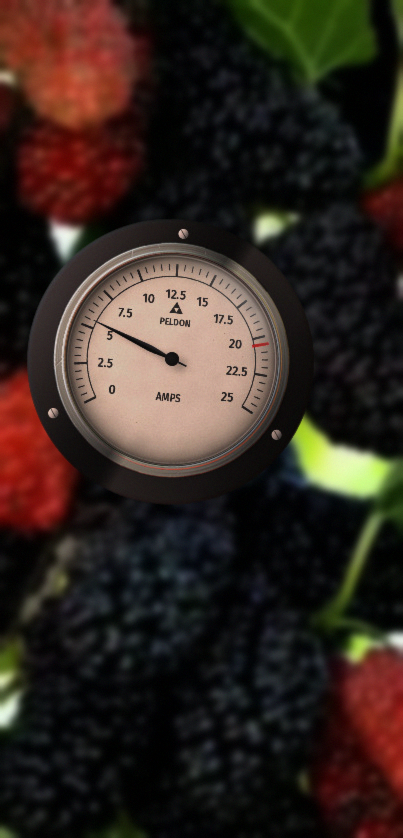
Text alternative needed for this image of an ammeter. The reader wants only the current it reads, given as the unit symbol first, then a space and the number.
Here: A 5.5
